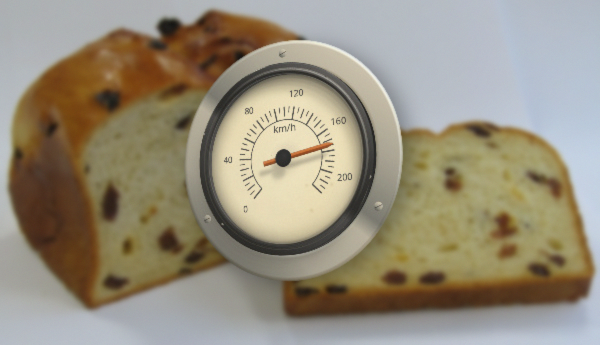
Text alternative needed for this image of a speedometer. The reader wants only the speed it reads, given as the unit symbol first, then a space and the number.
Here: km/h 175
